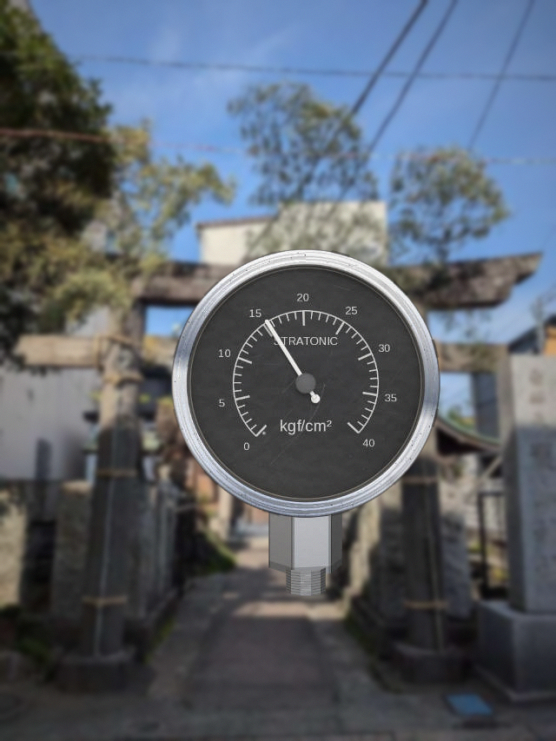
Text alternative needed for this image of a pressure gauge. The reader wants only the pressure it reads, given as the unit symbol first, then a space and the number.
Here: kg/cm² 15.5
